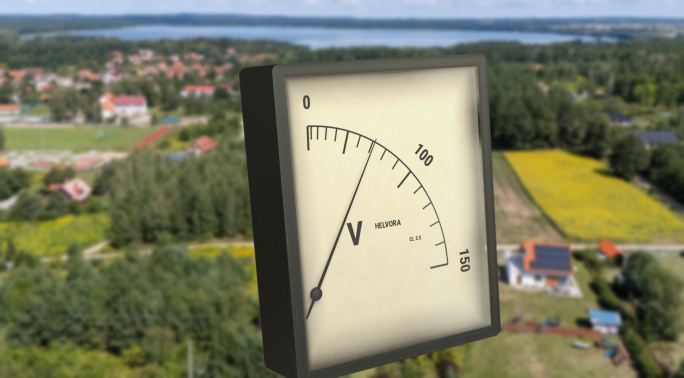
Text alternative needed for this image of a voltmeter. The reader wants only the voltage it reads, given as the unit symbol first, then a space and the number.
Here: V 70
